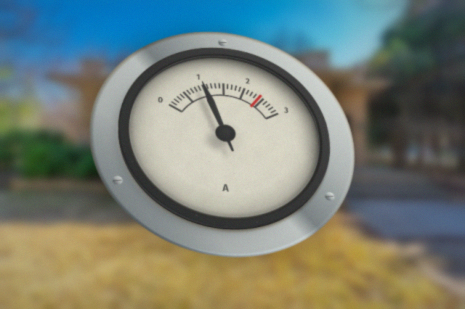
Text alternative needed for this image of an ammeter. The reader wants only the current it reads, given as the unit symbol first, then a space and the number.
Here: A 1
